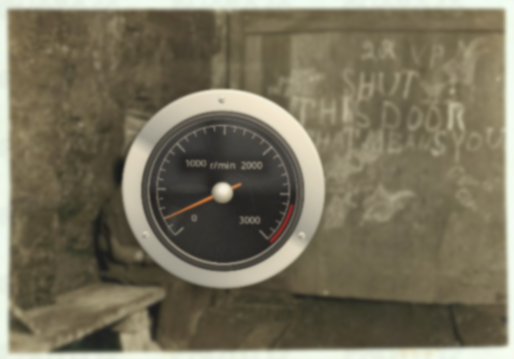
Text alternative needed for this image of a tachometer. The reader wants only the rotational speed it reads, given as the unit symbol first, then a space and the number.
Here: rpm 200
